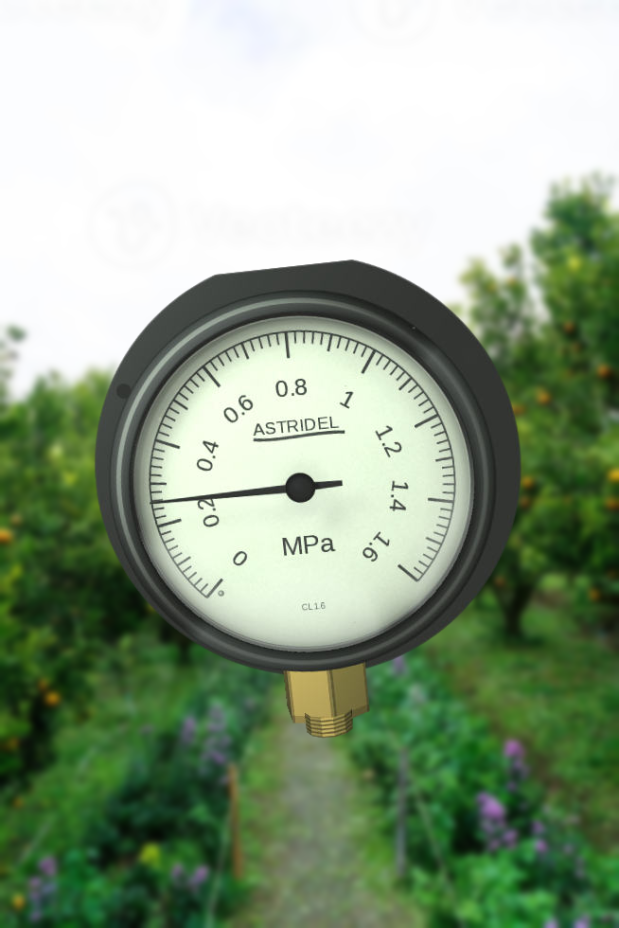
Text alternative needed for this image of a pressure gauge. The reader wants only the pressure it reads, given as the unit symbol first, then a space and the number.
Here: MPa 0.26
